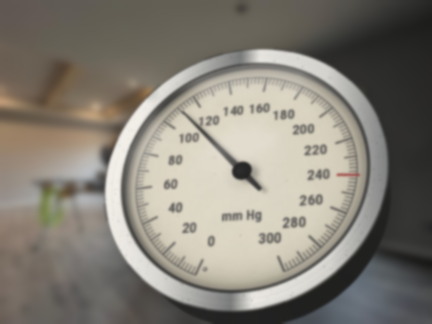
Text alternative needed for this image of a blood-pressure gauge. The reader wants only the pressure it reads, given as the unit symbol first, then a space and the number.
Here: mmHg 110
